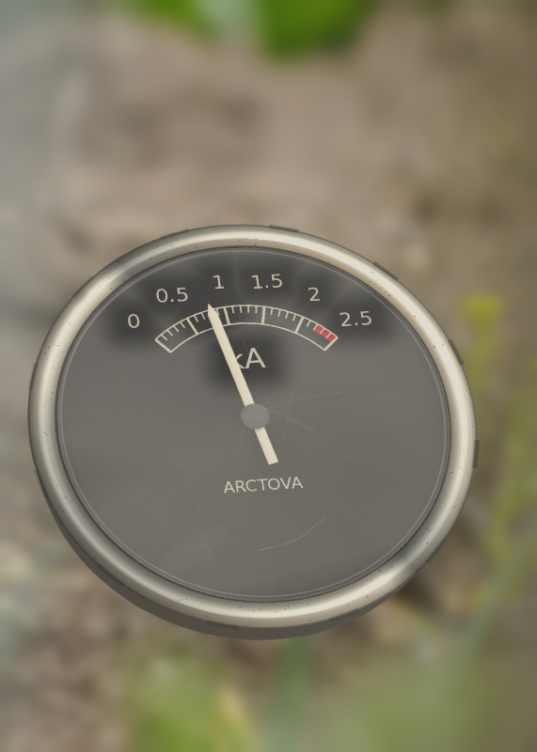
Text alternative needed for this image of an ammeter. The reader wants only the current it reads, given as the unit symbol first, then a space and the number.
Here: kA 0.8
